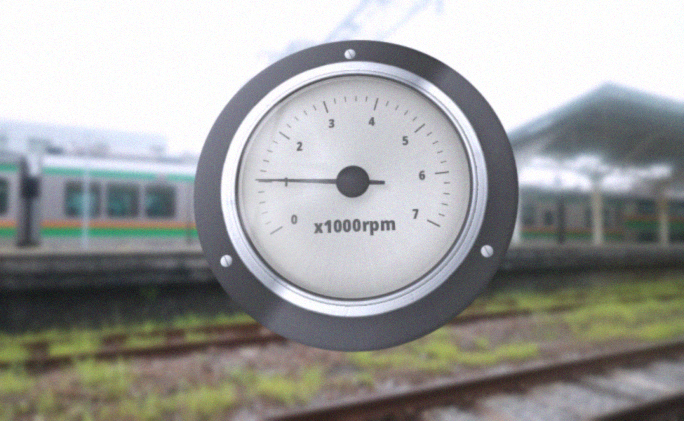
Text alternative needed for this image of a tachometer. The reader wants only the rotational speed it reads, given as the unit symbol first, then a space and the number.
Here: rpm 1000
